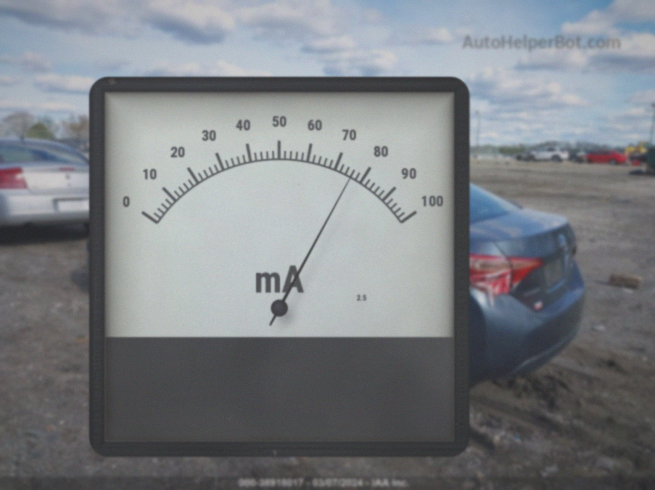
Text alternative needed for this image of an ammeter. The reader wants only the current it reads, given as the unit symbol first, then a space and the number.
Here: mA 76
